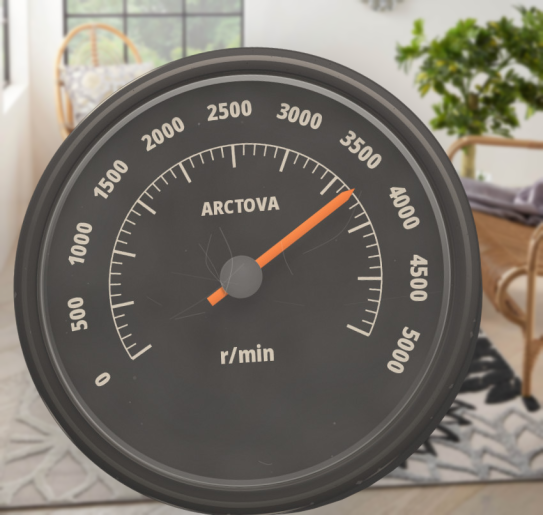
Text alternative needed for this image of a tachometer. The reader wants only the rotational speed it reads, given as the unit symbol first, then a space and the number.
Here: rpm 3700
